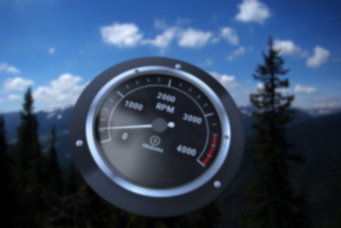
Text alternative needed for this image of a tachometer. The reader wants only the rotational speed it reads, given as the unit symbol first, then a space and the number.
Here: rpm 200
